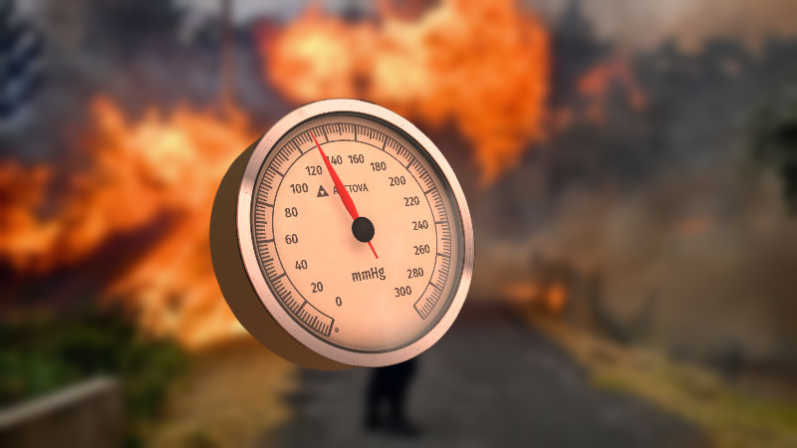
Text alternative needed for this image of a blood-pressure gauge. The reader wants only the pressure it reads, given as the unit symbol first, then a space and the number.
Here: mmHg 130
